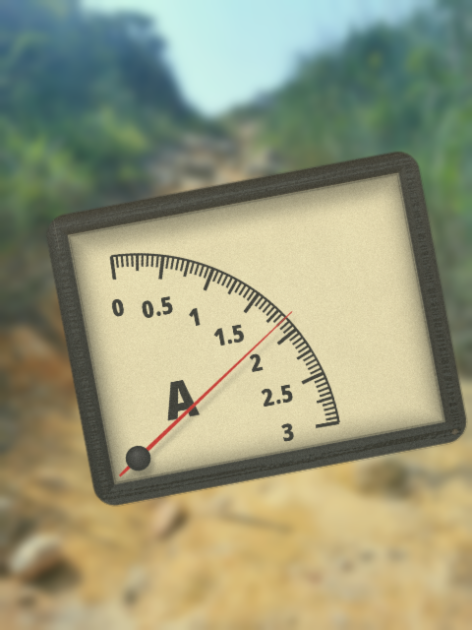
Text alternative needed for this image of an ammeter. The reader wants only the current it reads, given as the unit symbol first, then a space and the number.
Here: A 1.85
